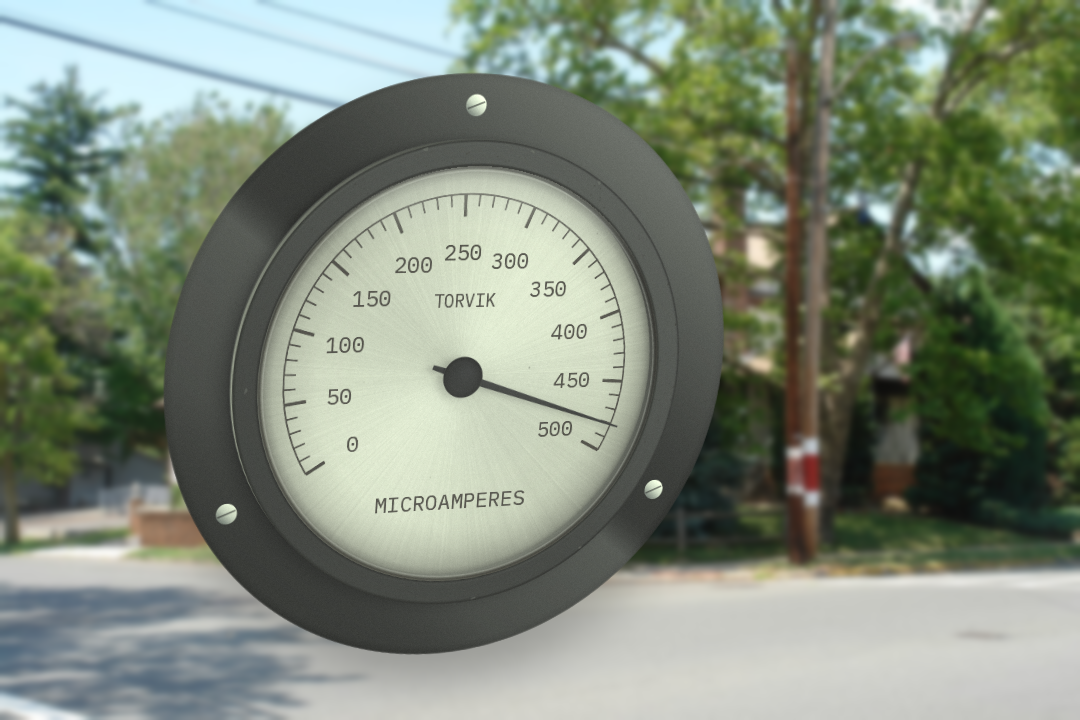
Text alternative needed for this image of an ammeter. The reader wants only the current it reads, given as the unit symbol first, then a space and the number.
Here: µA 480
